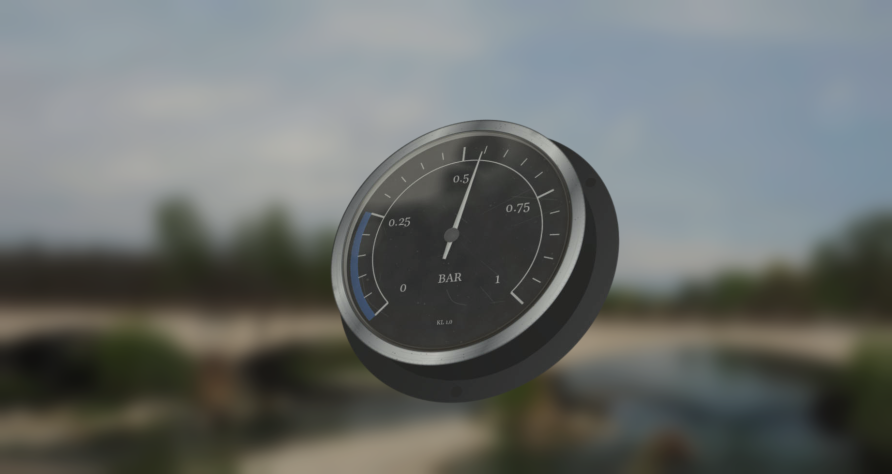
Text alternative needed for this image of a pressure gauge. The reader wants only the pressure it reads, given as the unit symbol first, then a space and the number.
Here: bar 0.55
